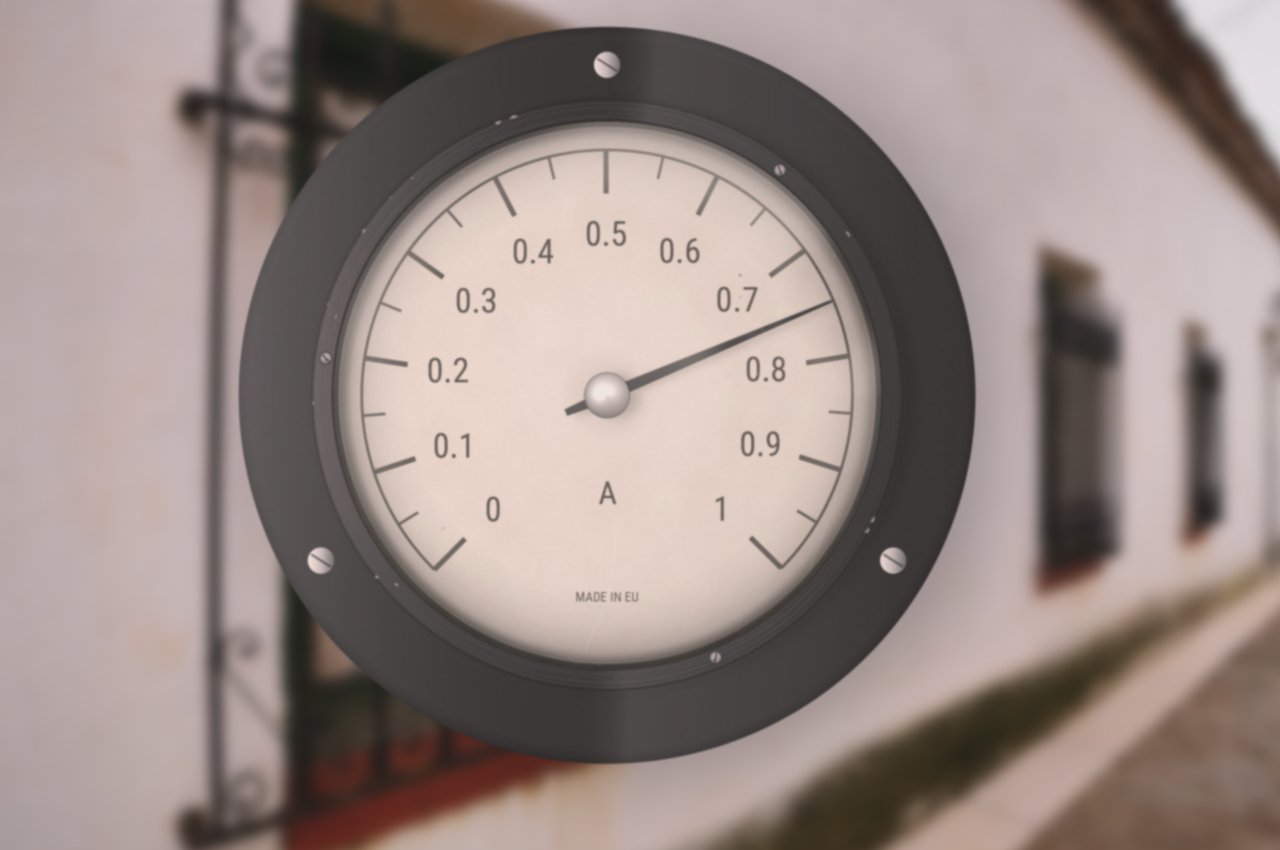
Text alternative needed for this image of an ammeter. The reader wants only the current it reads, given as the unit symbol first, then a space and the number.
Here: A 0.75
